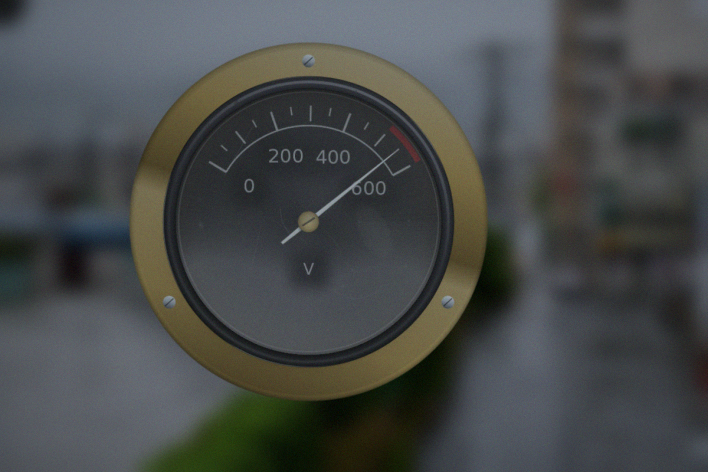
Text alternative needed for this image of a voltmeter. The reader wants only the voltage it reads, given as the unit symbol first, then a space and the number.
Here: V 550
